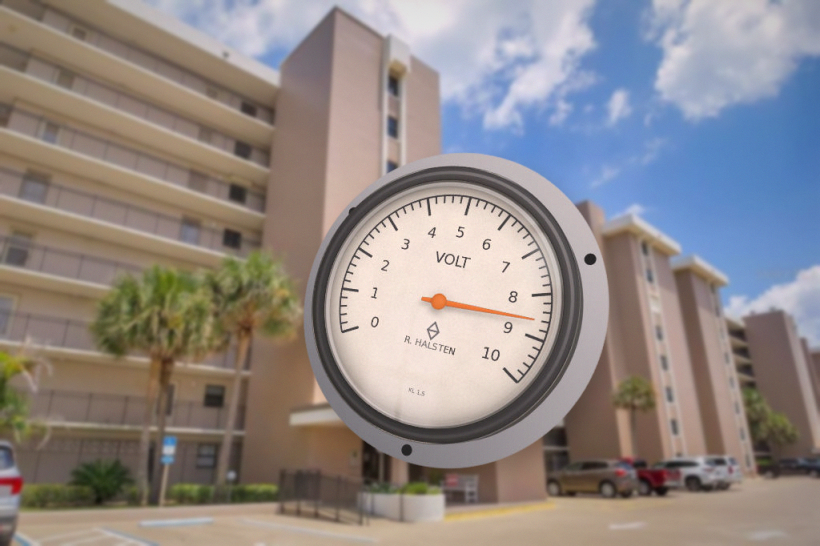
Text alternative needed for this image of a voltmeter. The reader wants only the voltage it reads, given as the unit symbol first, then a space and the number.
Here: V 8.6
